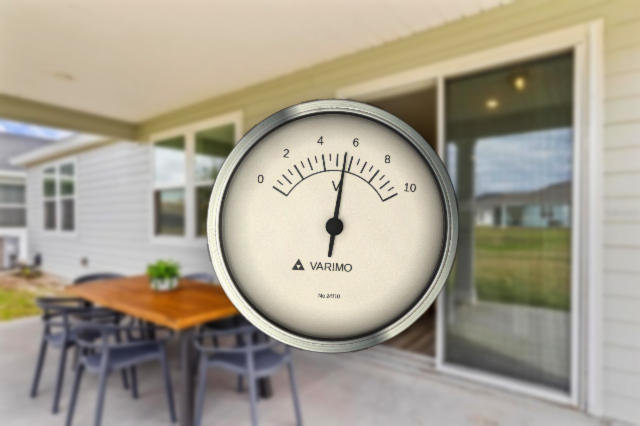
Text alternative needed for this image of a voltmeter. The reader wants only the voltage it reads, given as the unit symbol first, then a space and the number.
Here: V 5.5
